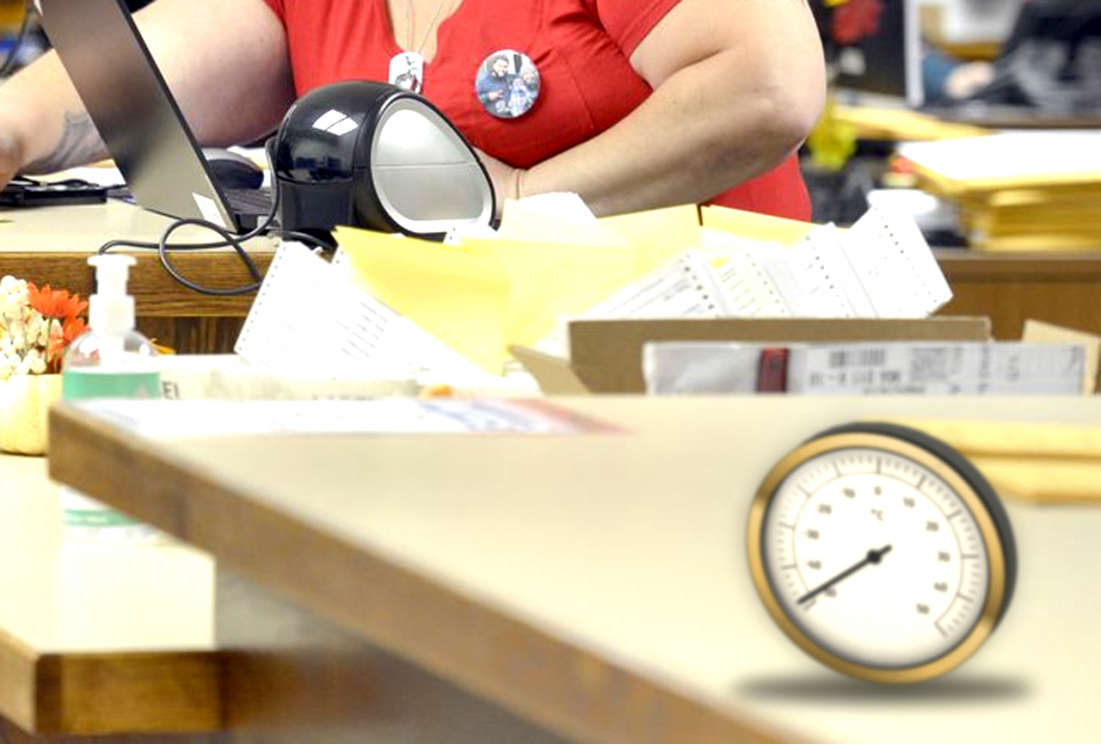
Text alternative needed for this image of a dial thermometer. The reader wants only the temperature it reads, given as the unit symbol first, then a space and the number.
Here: °C -48
